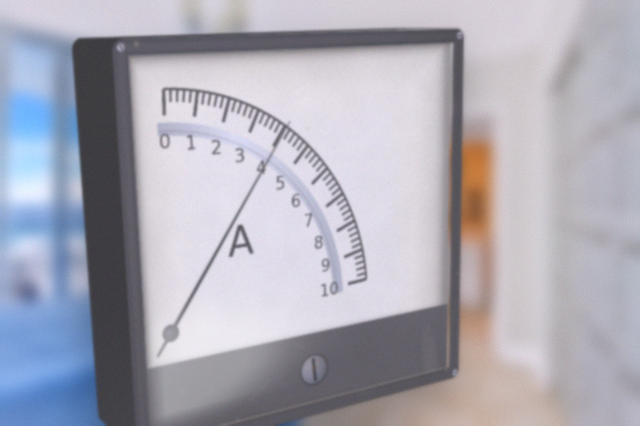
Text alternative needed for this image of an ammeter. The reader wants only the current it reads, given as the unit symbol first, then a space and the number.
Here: A 4
